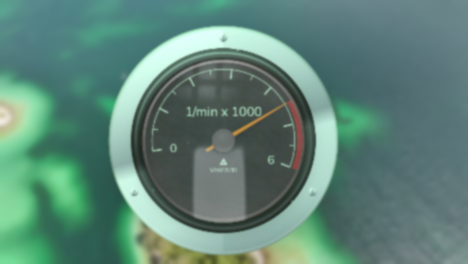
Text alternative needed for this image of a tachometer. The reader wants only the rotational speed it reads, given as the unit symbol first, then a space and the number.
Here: rpm 4500
